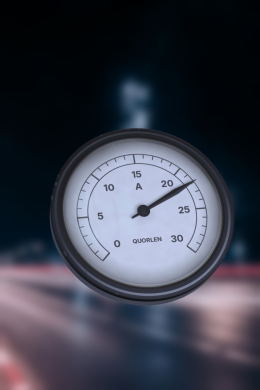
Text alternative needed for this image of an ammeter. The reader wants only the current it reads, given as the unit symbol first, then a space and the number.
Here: A 22
